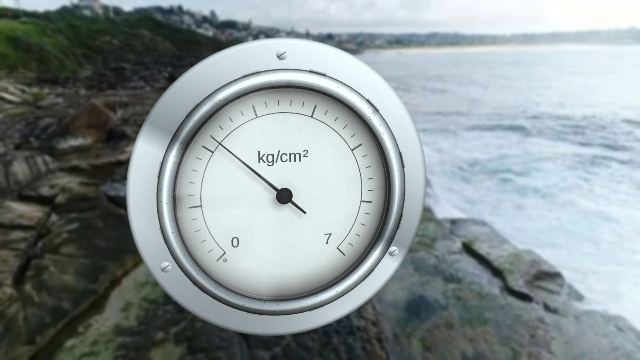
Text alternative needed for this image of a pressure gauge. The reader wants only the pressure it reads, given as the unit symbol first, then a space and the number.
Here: kg/cm² 2.2
